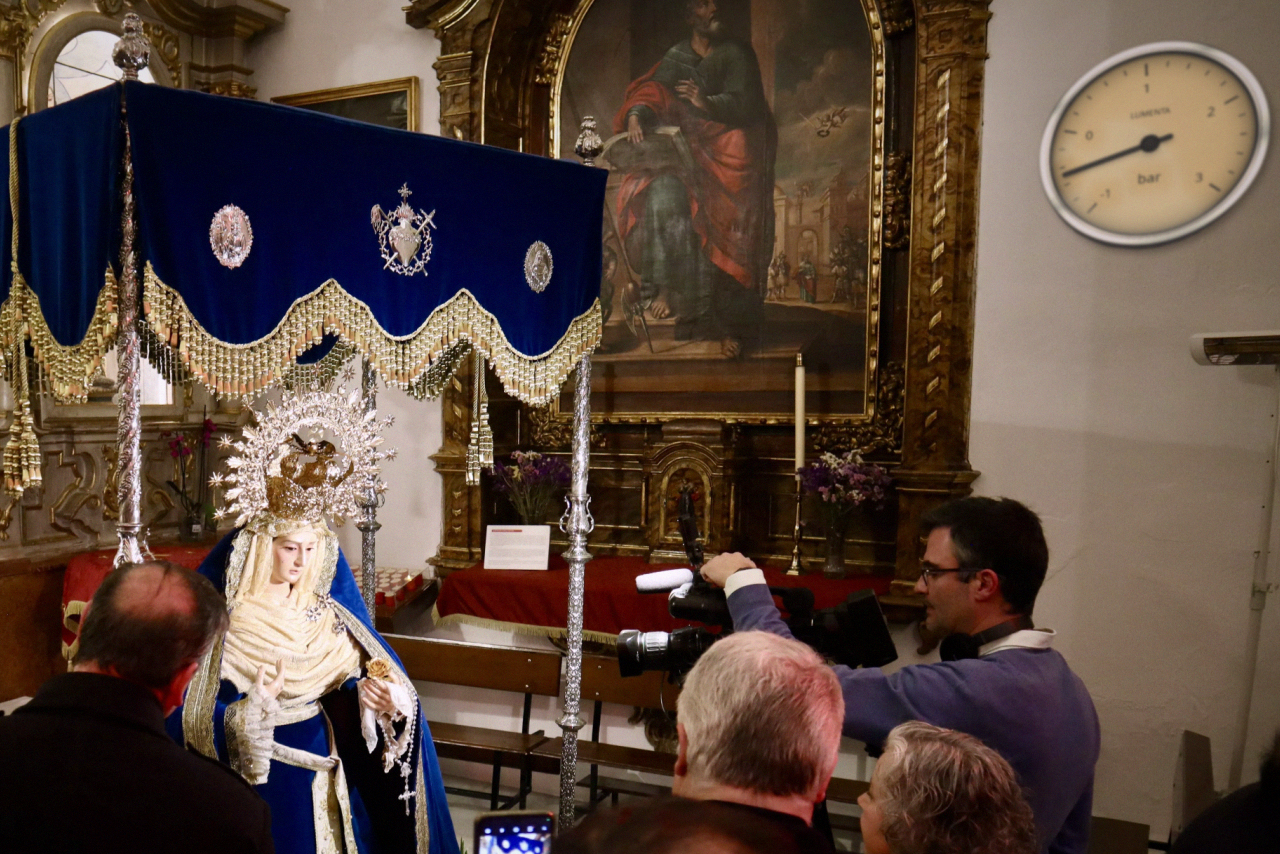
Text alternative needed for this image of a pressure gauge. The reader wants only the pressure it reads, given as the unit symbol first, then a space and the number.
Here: bar -0.5
